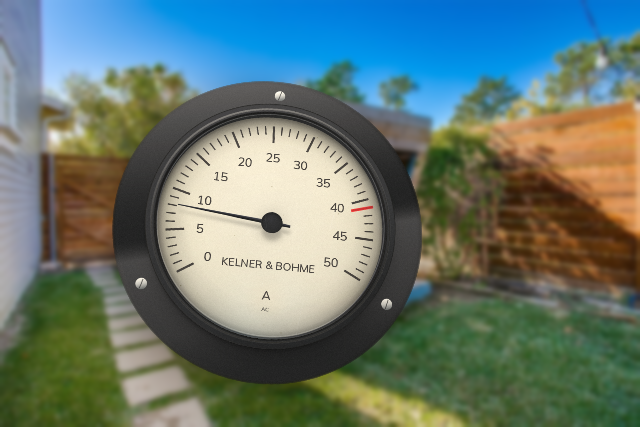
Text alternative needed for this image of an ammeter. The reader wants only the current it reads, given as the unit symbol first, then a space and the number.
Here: A 8
